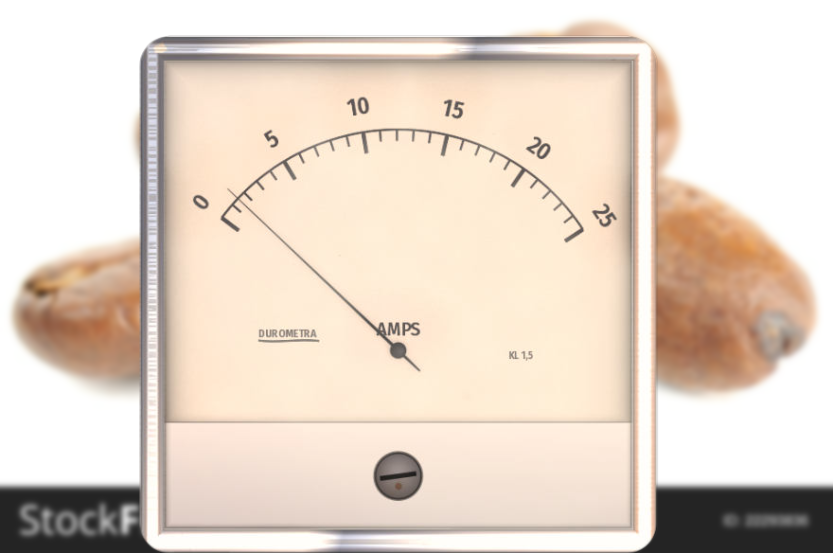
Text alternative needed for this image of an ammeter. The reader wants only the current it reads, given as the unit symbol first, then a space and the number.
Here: A 1.5
